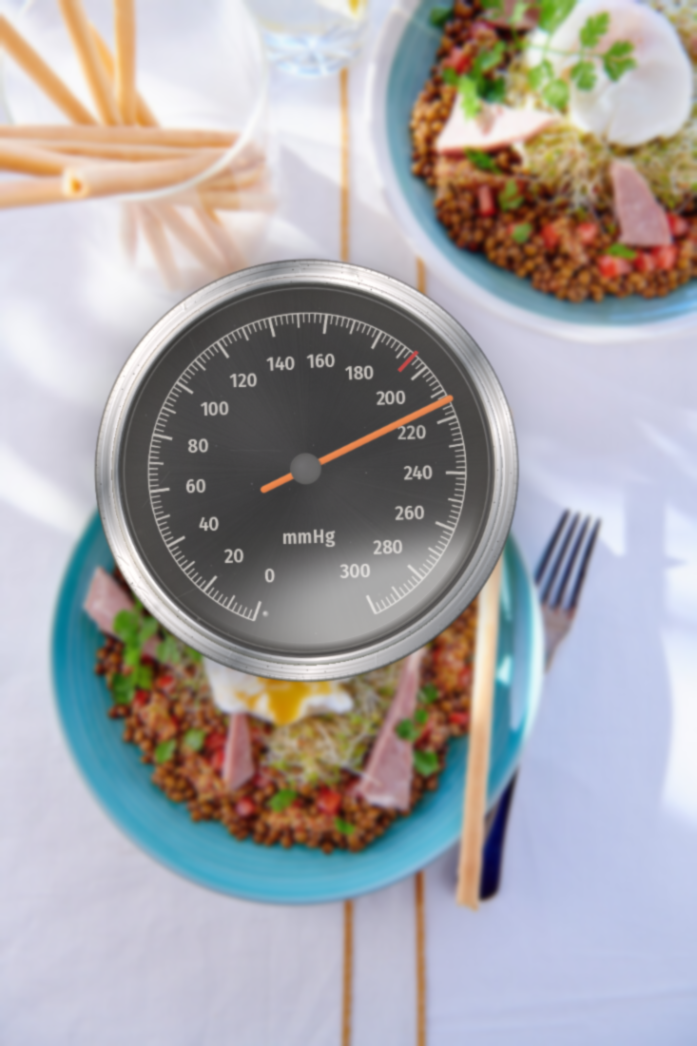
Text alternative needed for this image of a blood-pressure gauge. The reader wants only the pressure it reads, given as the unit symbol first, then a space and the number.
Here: mmHg 214
